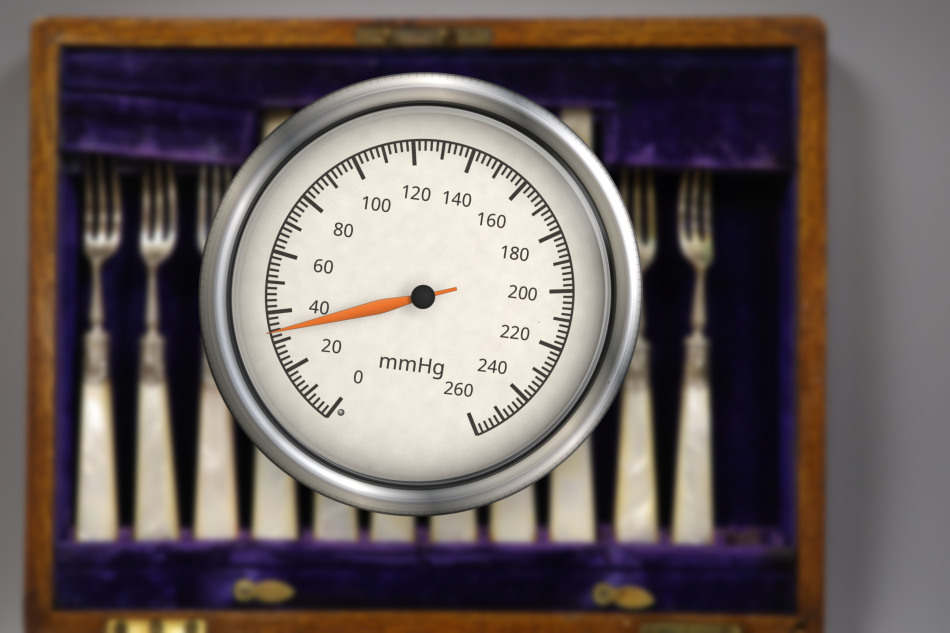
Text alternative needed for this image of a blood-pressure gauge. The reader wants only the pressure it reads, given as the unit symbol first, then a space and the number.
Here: mmHg 34
